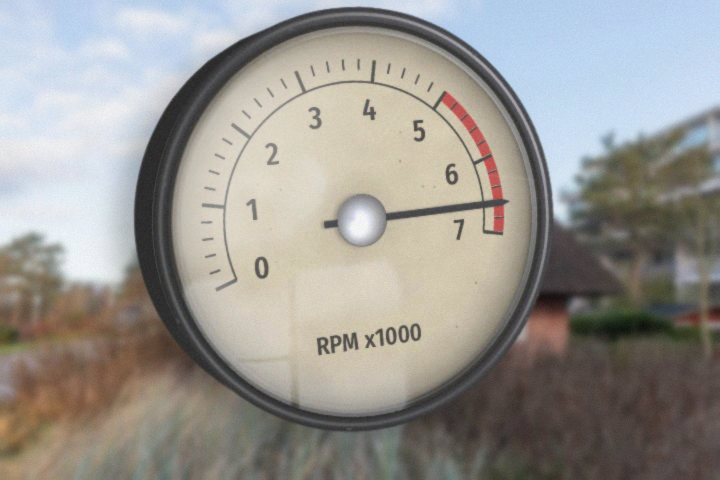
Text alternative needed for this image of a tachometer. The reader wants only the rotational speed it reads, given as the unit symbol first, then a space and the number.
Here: rpm 6600
